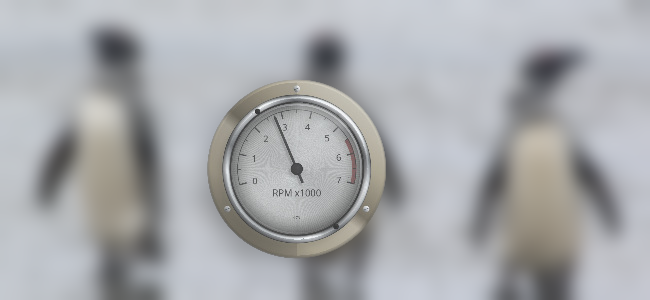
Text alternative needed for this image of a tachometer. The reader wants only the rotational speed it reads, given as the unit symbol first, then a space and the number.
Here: rpm 2750
